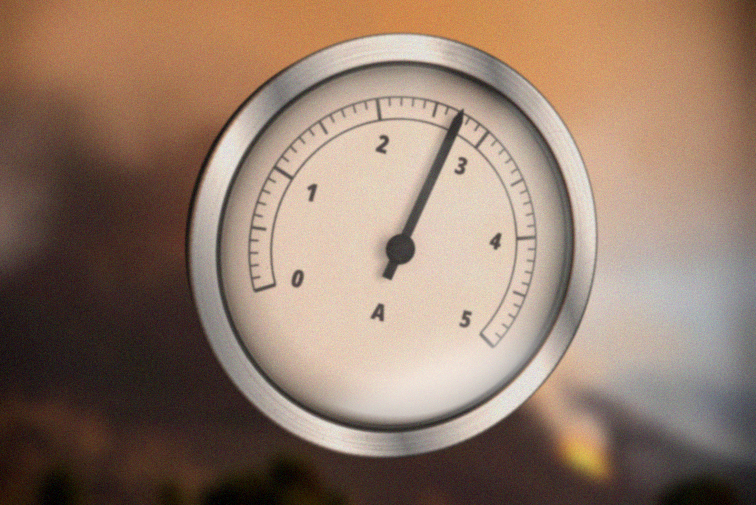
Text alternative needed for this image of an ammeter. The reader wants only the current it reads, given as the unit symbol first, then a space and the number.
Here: A 2.7
